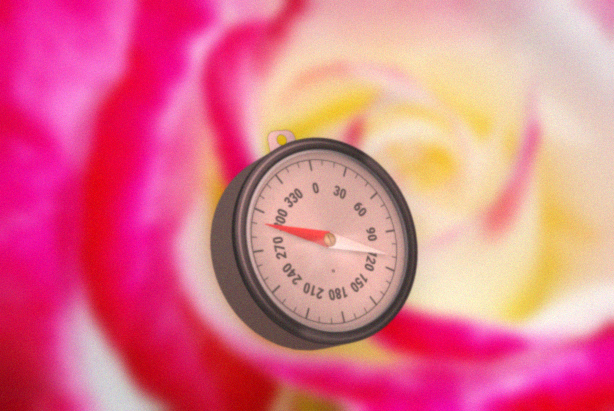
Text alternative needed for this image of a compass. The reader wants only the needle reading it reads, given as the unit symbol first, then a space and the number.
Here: ° 290
